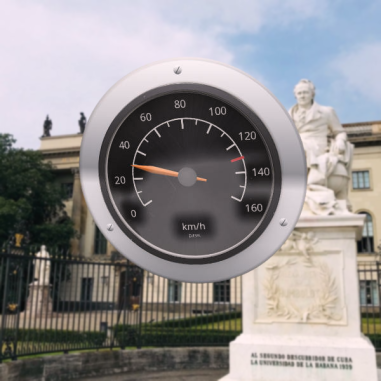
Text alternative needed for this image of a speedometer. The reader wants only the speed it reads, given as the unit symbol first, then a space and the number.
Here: km/h 30
